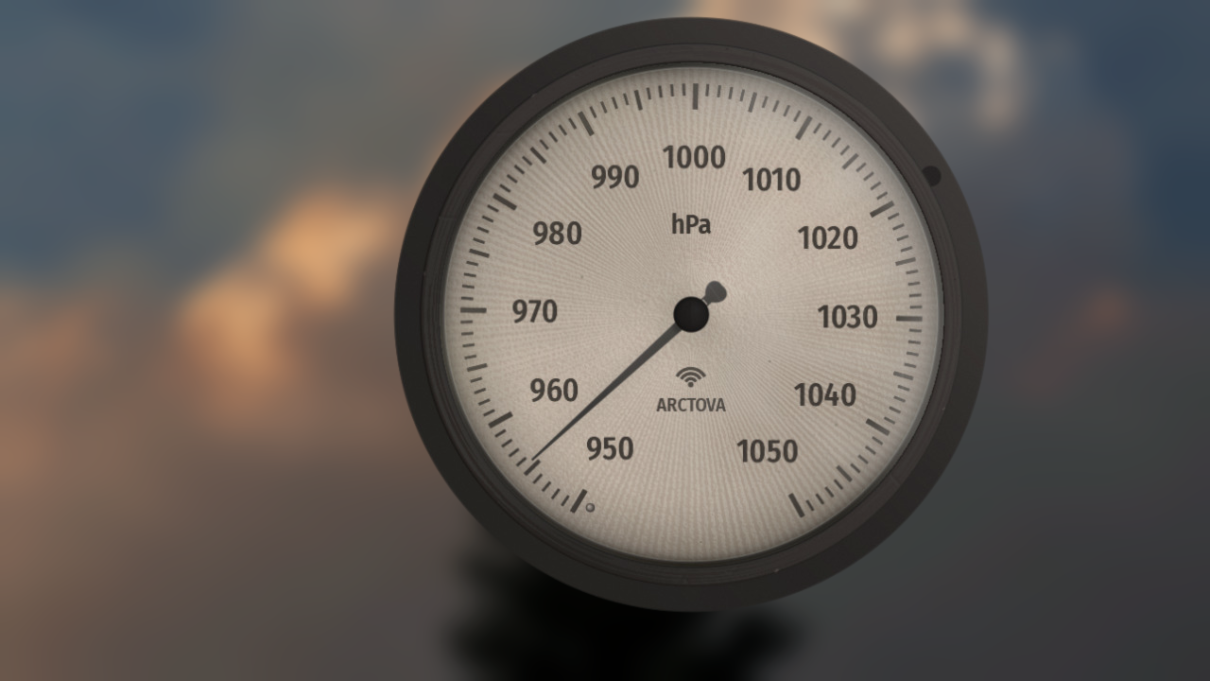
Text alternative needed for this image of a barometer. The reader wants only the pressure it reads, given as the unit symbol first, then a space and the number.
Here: hPa 955.5
